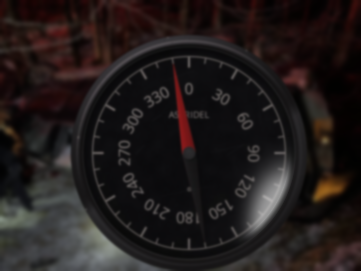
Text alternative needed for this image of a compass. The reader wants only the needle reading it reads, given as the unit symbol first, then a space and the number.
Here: ° 350
